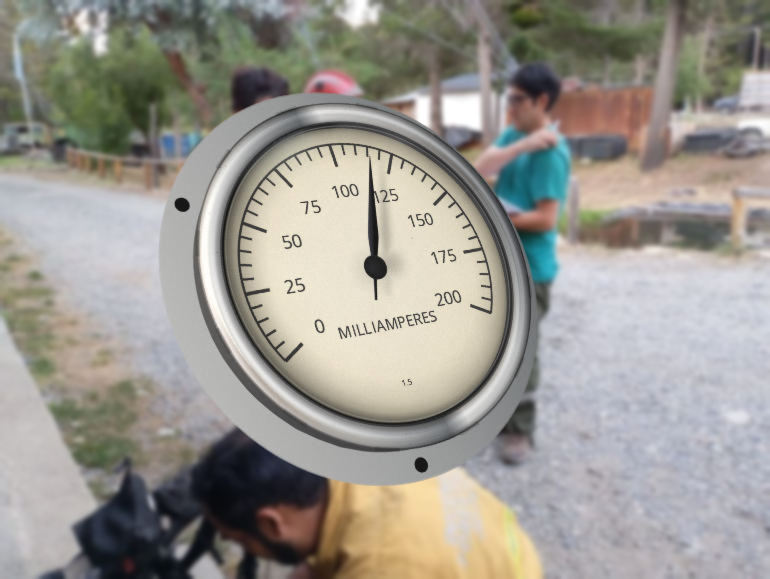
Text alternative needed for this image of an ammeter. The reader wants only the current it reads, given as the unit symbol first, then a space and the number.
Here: mA 115
